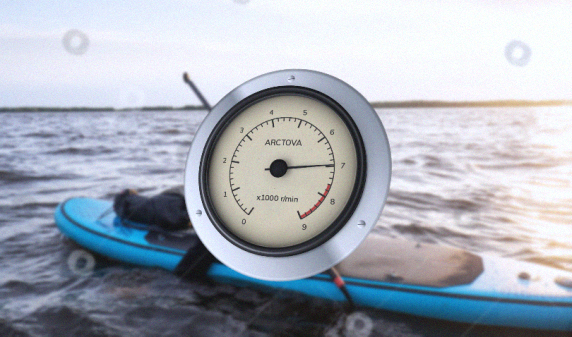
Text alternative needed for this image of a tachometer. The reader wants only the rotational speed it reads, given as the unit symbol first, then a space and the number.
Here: rpm 7000
